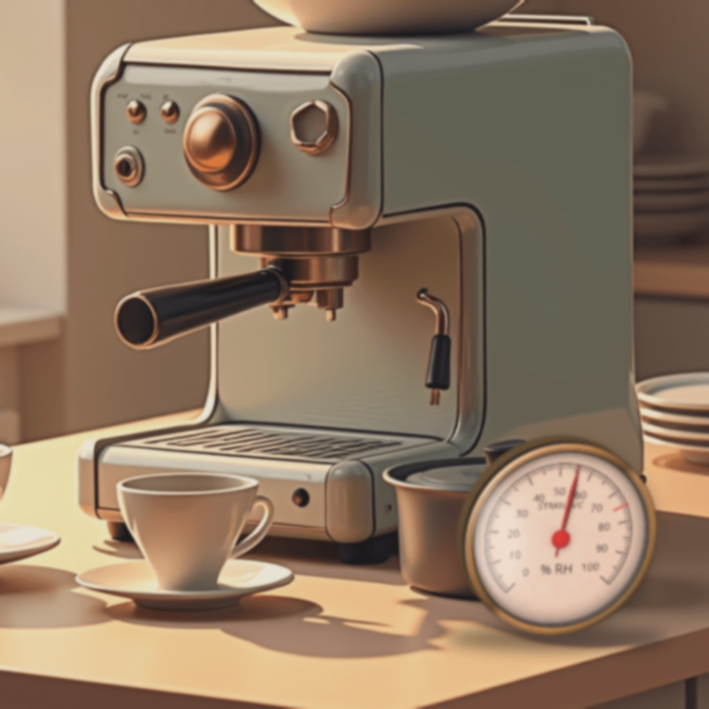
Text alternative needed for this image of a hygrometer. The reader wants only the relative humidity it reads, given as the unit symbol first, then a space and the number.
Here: % 55
